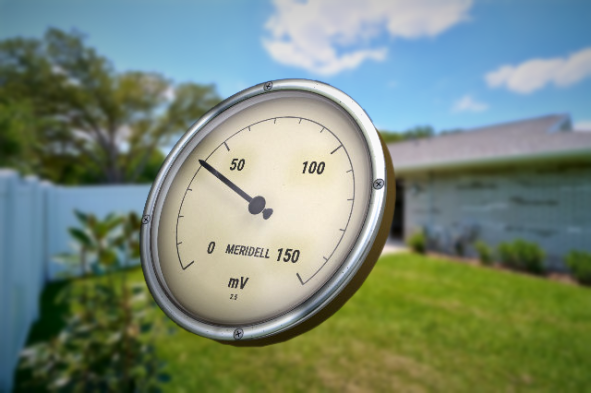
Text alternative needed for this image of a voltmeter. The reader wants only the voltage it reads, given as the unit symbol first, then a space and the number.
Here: mV 40
